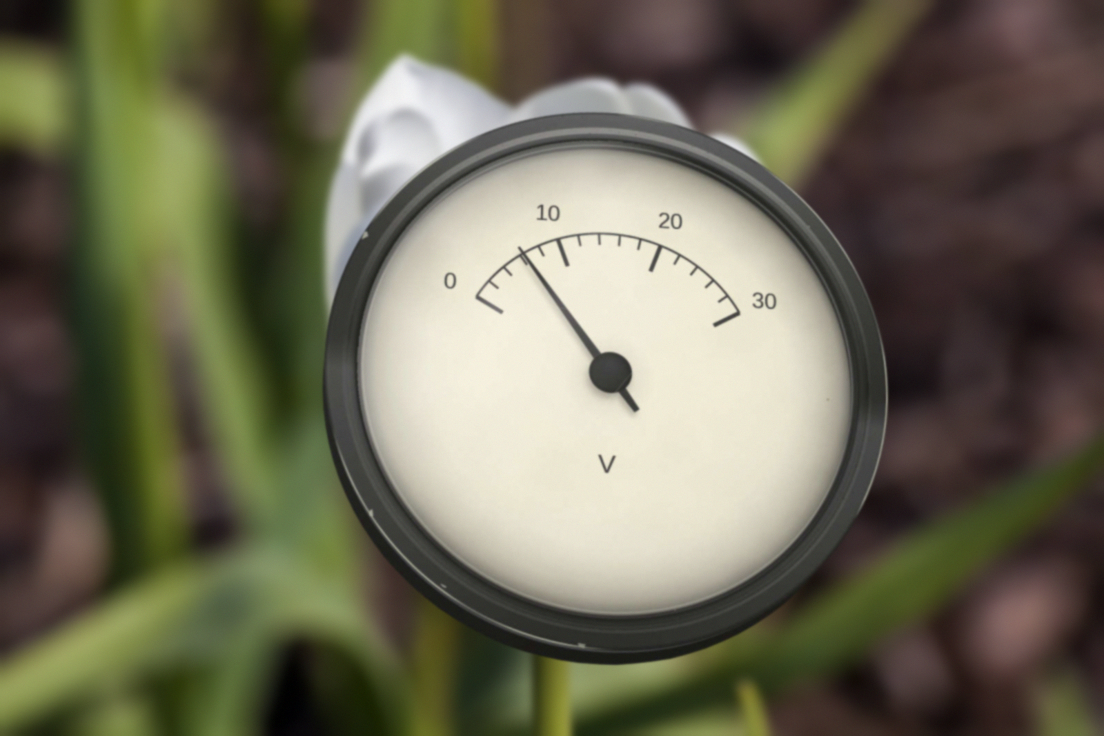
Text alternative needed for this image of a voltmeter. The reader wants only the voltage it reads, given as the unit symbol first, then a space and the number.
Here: V 6
